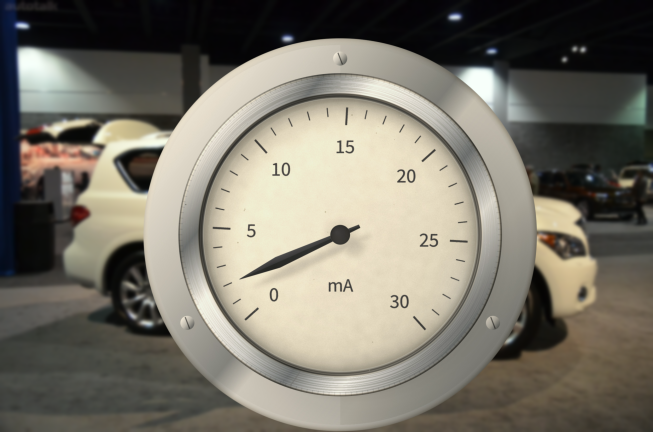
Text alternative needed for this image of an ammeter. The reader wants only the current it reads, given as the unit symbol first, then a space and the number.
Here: mA 2
